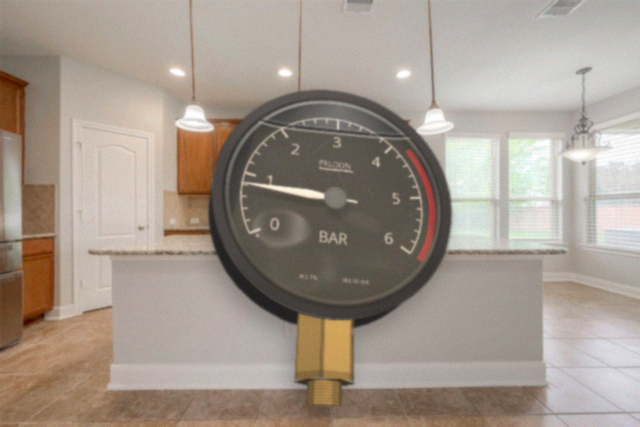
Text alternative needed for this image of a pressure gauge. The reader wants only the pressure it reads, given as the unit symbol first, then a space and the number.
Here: bar 0.8
